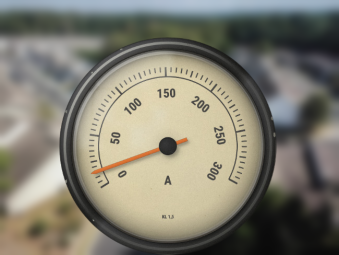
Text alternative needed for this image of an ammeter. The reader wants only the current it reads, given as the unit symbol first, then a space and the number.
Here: A 15
